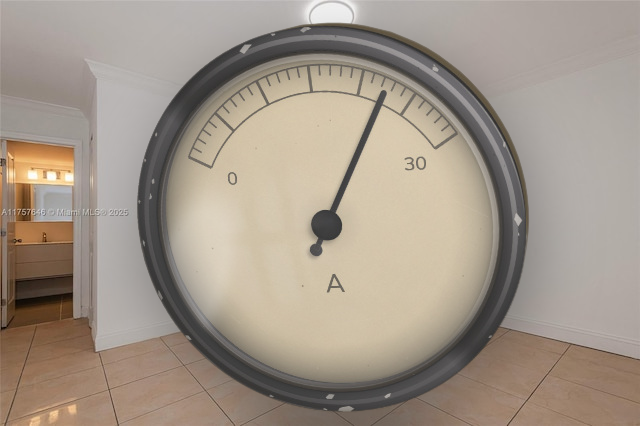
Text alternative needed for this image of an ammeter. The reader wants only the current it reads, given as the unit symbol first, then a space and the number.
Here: A 22.5
